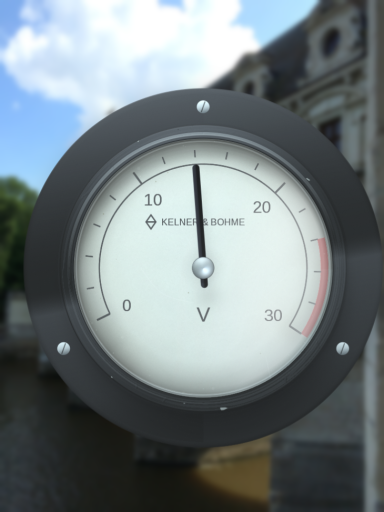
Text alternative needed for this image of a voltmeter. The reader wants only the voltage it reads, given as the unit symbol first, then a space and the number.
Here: V 14
